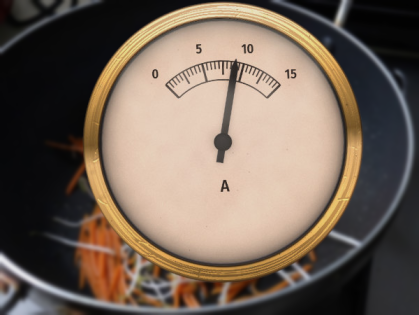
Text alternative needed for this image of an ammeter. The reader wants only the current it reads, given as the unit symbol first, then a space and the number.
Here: A 9
